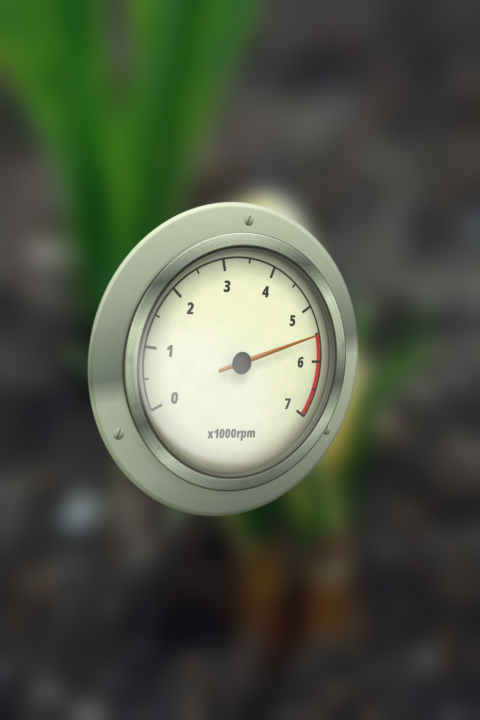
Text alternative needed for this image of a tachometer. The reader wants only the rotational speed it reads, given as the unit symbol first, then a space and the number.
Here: rpm 5500
